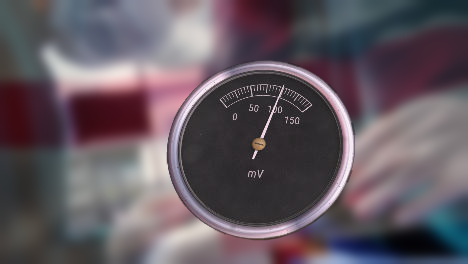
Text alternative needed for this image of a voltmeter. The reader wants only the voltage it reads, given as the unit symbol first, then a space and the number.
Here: mV 100
